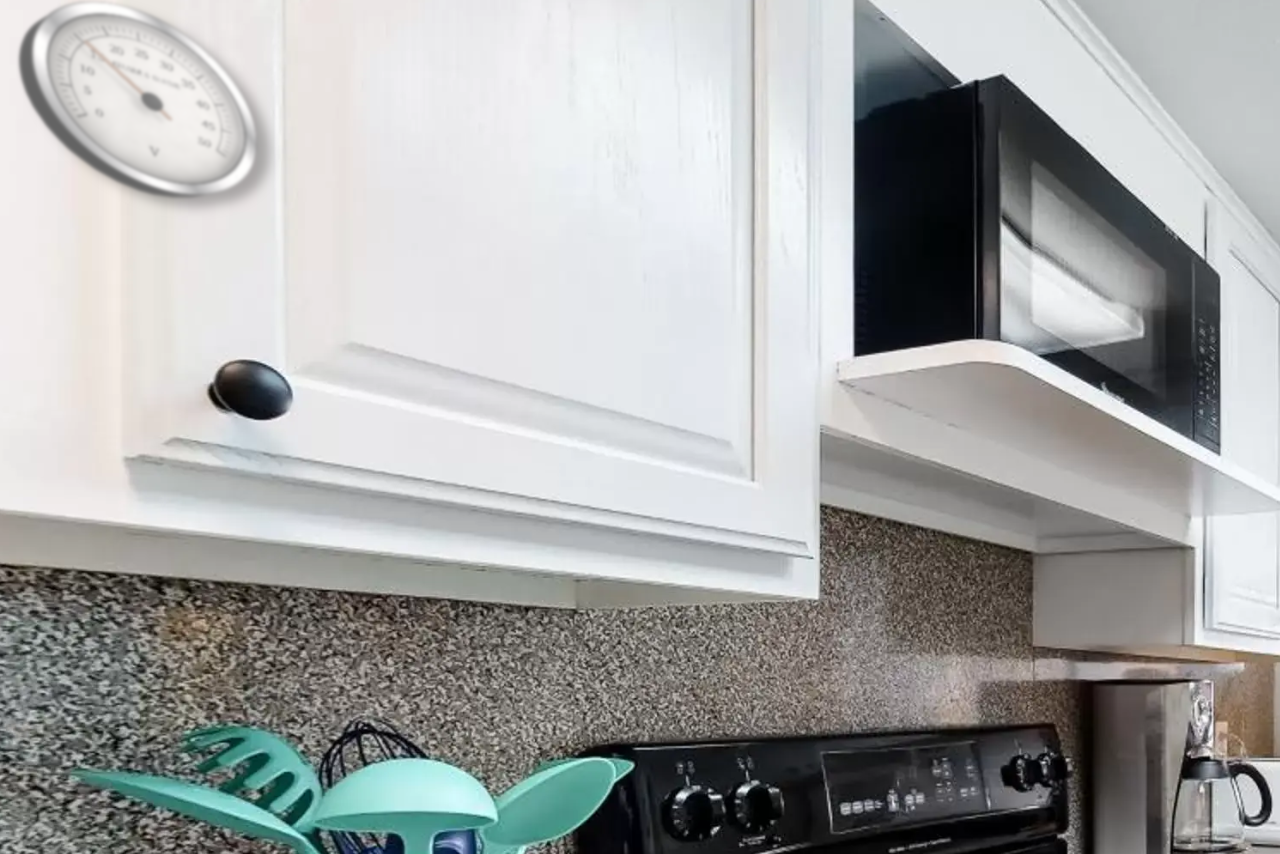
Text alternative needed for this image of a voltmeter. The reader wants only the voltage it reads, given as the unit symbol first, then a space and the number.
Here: V 15
